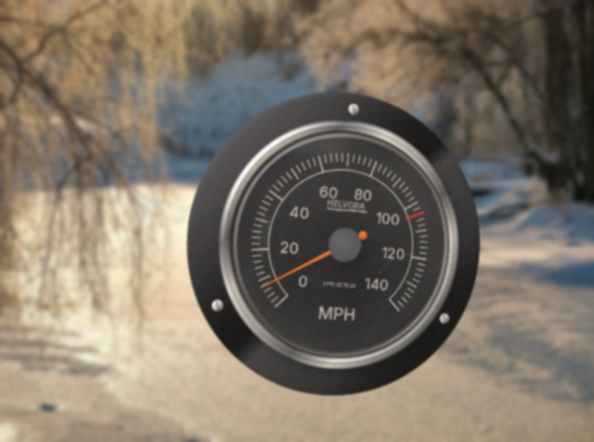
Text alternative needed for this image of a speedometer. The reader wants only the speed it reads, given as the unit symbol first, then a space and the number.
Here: mph 8
